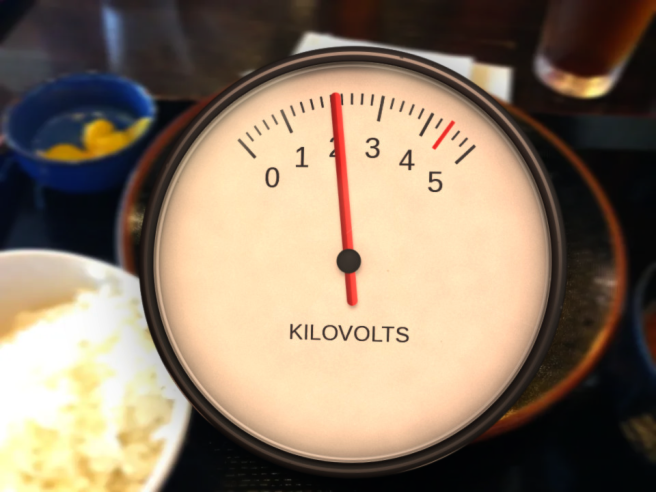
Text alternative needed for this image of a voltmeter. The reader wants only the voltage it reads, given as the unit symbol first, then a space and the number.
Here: kV 2.1
